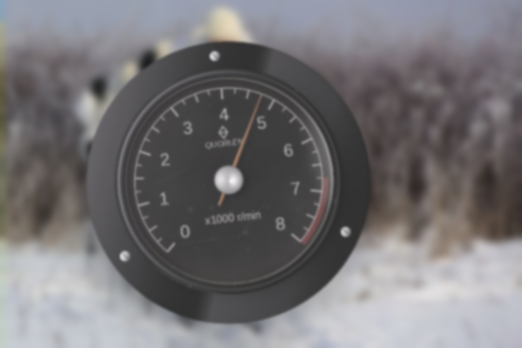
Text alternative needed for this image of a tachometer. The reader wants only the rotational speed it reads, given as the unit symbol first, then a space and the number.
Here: rpm 4750
